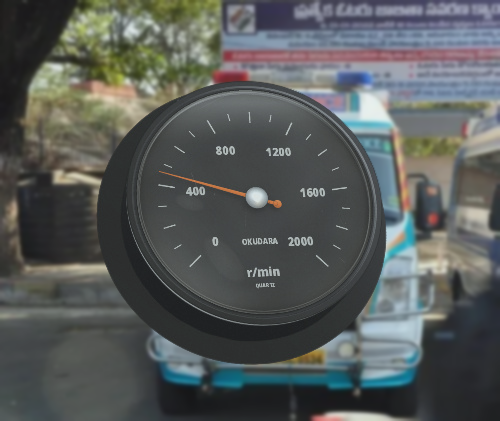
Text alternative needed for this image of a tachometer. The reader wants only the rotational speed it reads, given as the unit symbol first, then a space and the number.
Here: rpm 450
